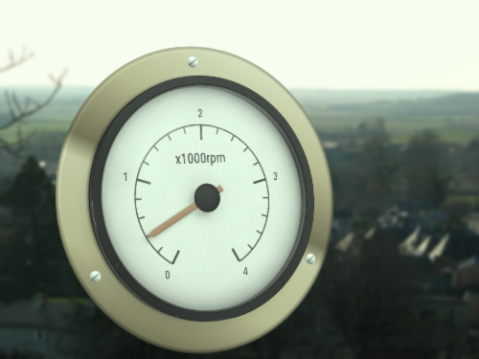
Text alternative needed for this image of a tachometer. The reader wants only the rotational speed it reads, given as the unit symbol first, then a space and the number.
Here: rpm 400
